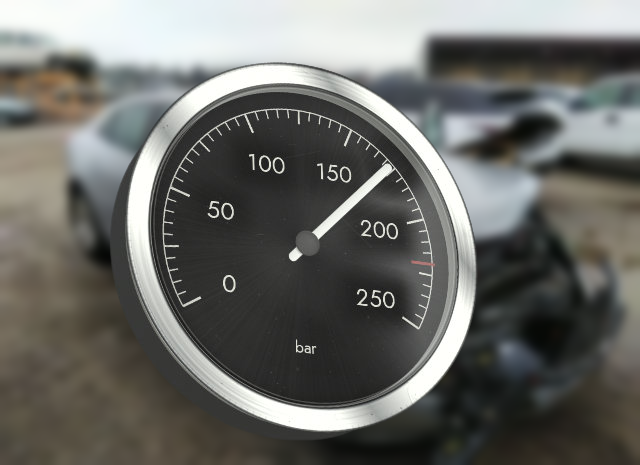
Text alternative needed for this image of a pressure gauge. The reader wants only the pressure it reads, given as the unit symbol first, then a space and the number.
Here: bar 172.5
